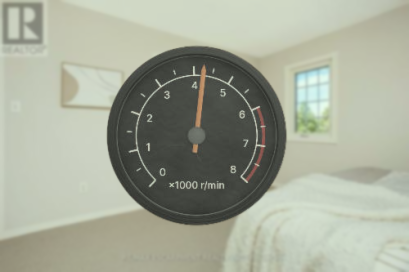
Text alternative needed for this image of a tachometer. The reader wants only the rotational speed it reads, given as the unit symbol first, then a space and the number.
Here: rpm 4250
